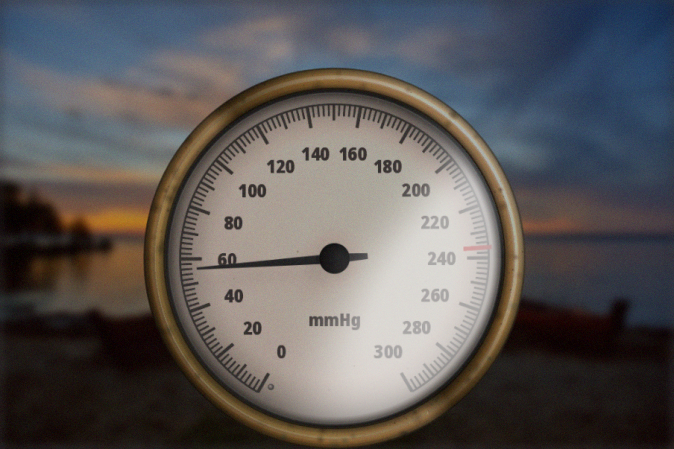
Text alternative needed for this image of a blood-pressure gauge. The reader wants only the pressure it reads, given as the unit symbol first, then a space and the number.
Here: mmHg 56
